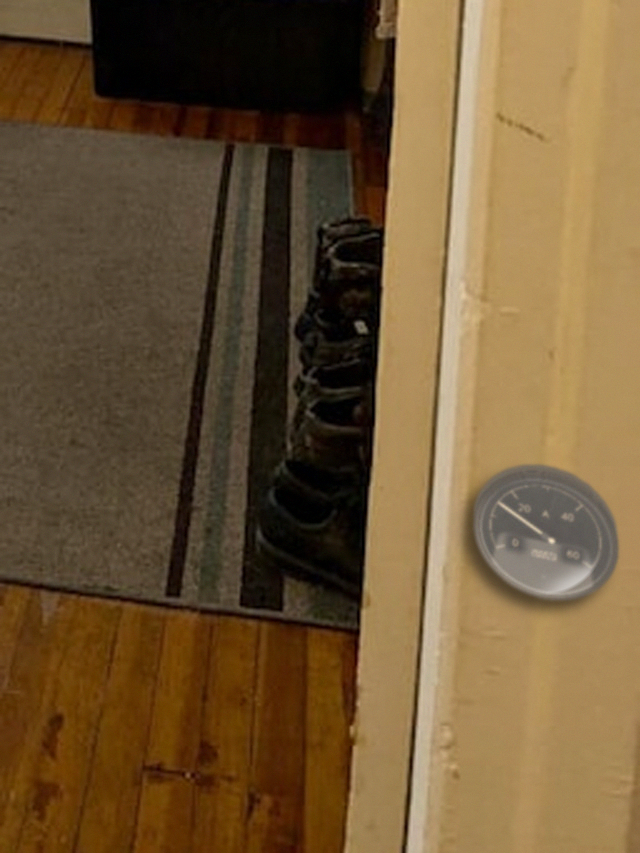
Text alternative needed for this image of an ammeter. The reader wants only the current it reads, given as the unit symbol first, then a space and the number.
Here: A 15
